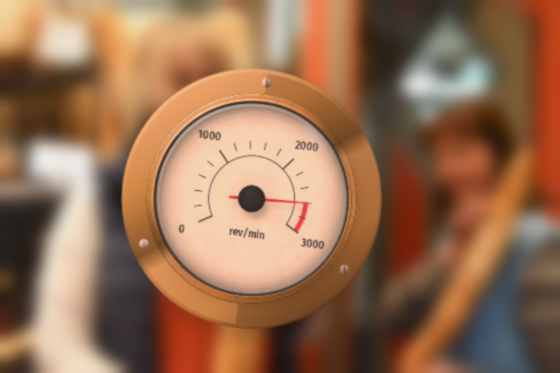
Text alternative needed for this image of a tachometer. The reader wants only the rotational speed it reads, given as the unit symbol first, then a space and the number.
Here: rpm 2600
